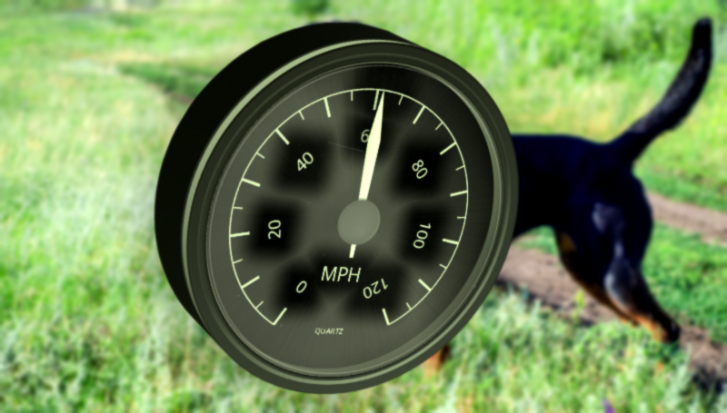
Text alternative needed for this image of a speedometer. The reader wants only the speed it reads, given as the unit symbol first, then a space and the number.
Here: mph 60
